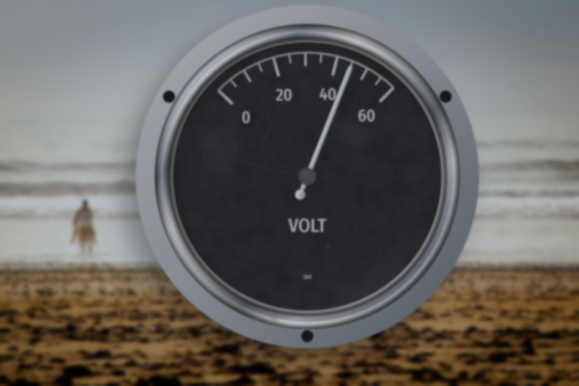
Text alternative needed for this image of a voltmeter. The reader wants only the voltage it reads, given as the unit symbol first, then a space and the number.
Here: V 45
